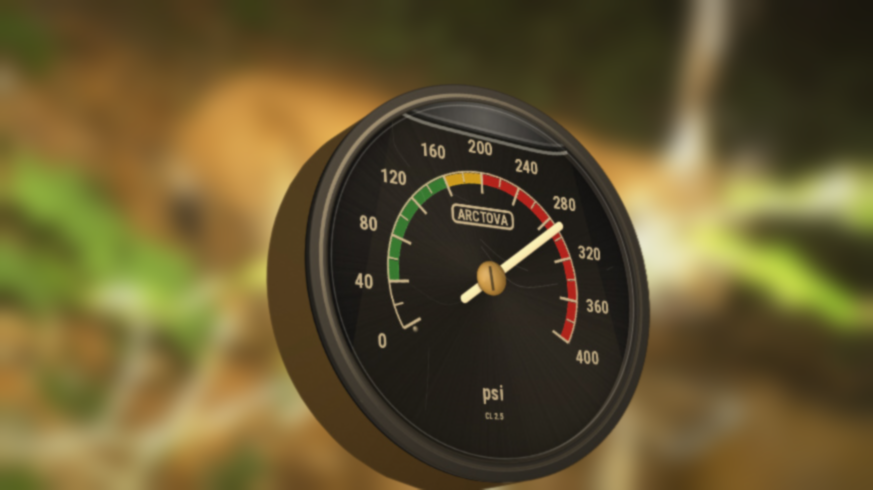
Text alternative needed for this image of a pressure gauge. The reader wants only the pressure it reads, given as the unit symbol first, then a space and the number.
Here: psi 290
